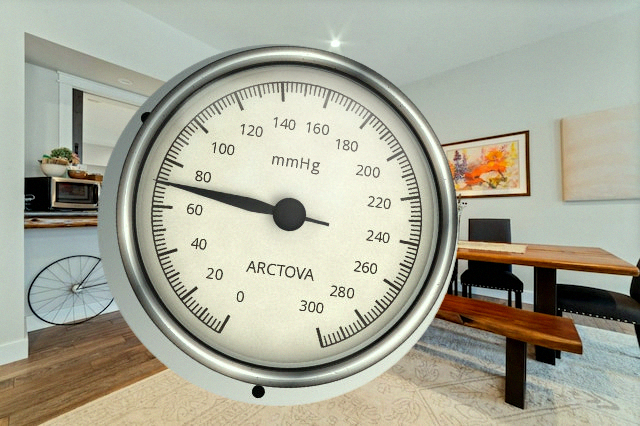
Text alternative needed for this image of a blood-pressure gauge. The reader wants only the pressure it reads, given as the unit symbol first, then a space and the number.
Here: mmHg 70
